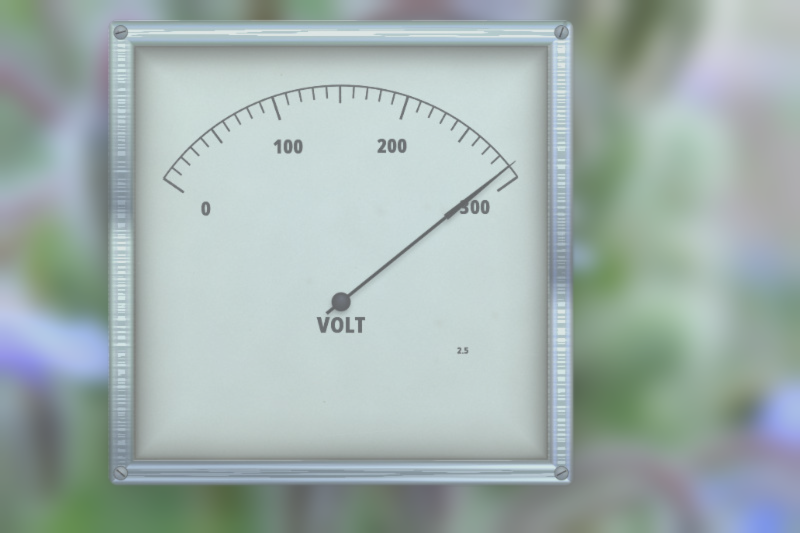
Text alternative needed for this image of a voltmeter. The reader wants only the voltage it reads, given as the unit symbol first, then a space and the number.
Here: V 290
